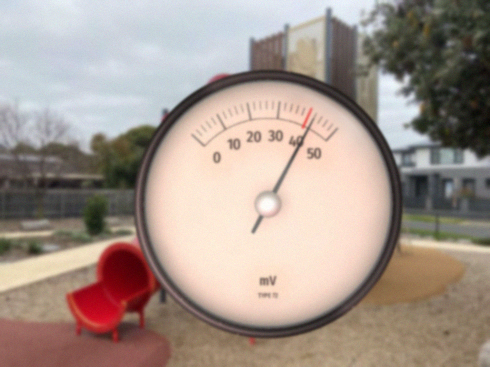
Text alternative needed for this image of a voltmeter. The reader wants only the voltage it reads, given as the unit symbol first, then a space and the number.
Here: mV 42
